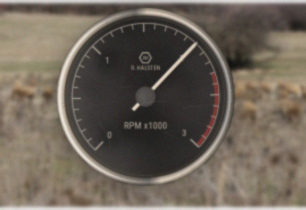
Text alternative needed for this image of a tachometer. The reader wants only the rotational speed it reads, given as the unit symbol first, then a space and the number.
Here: rpm 2000
